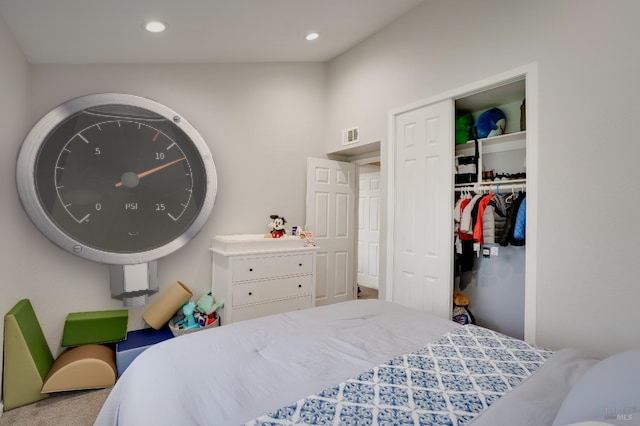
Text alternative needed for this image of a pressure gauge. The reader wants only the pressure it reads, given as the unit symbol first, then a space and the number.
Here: psi 11
